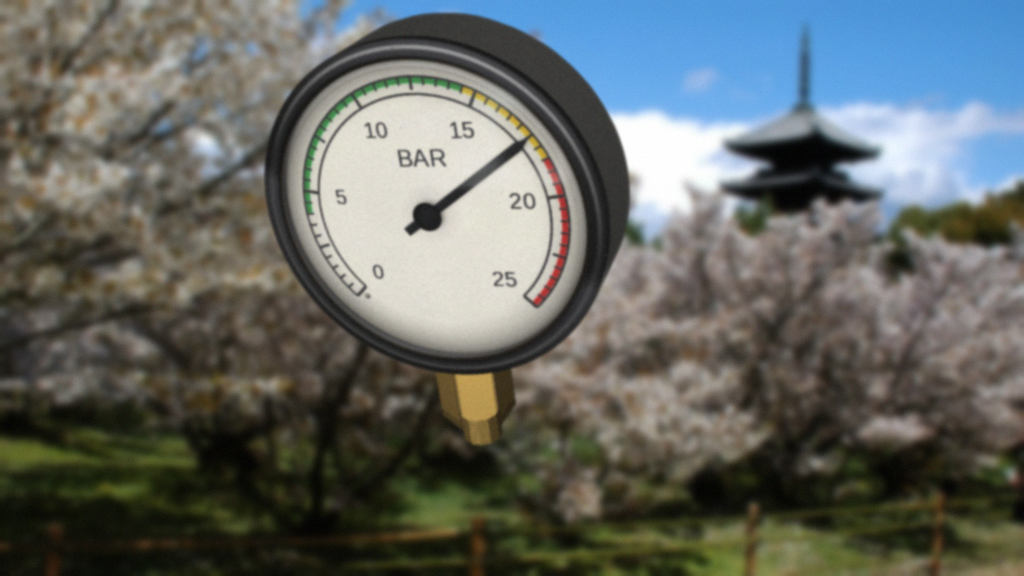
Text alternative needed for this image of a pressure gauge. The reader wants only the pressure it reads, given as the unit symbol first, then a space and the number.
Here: bar 17.5
